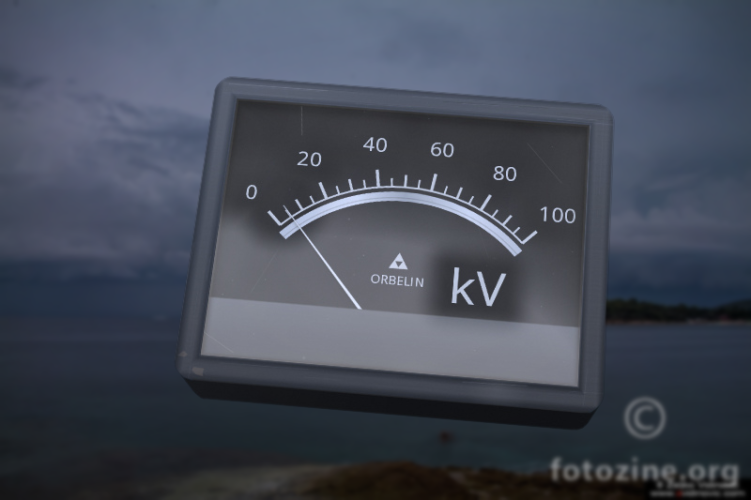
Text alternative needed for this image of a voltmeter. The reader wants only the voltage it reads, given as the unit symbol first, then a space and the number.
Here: kV 5
